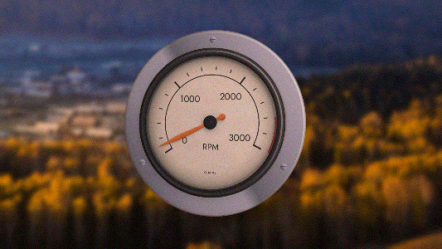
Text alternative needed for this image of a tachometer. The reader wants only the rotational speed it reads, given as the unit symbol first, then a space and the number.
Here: rpm 100
